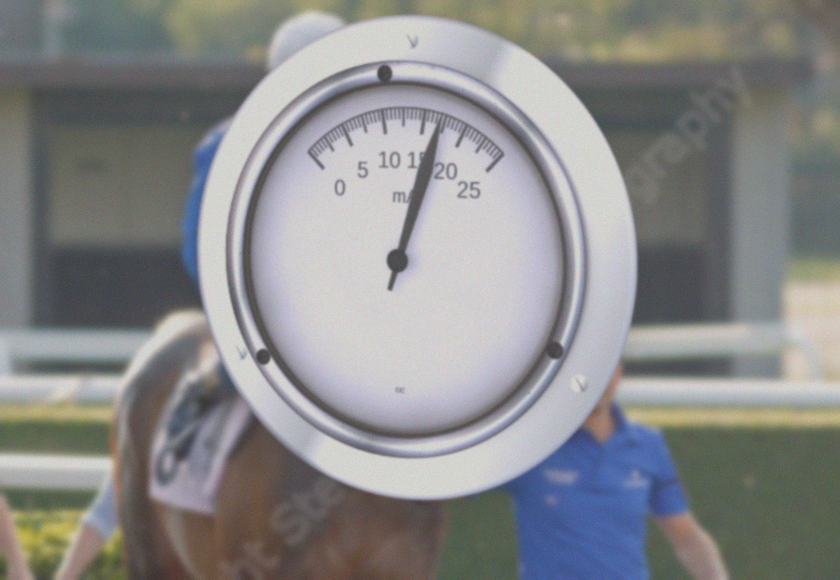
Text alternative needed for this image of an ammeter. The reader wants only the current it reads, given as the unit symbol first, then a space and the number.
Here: mA 17.5
